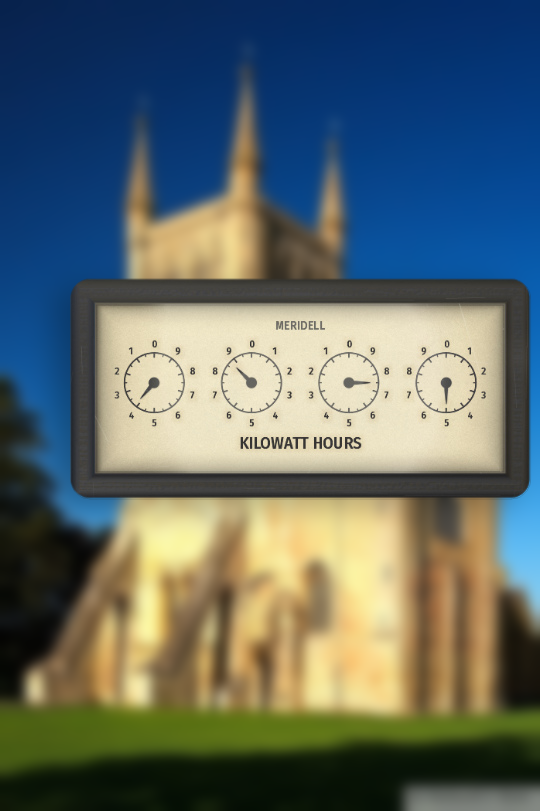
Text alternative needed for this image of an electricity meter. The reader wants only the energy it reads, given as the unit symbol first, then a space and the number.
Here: kWh 3875
